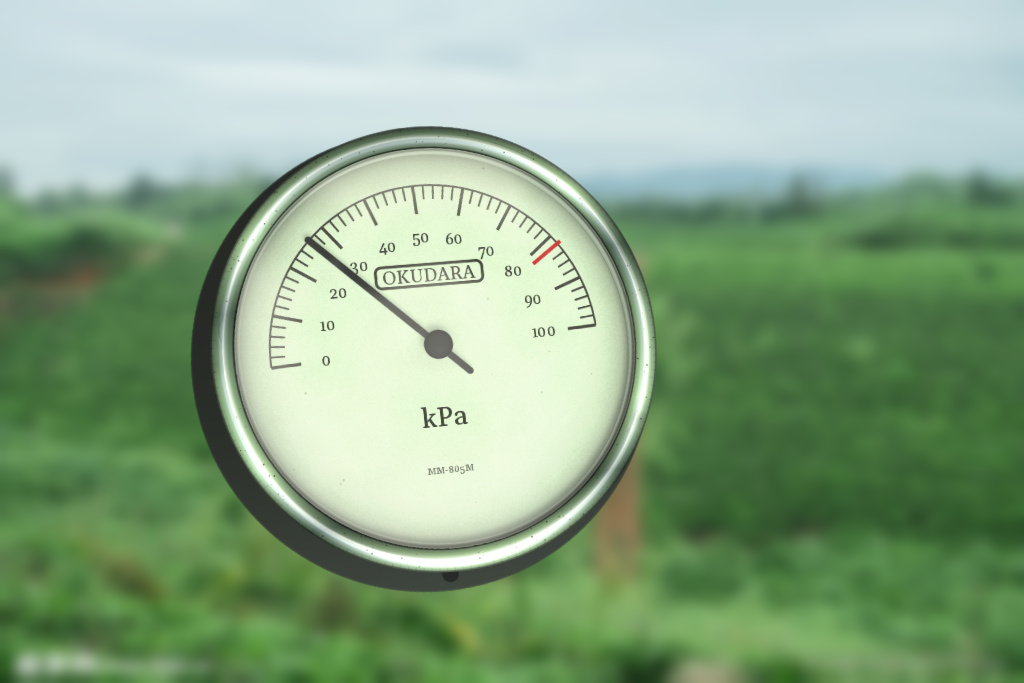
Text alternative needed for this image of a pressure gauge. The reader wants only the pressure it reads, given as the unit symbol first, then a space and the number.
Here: kPa 26
